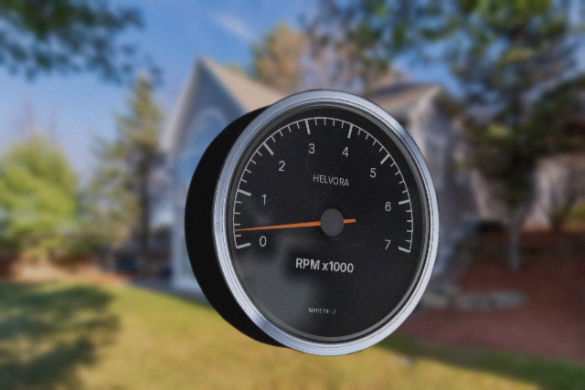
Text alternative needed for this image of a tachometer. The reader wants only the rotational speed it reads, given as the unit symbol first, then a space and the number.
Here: rpm 300
